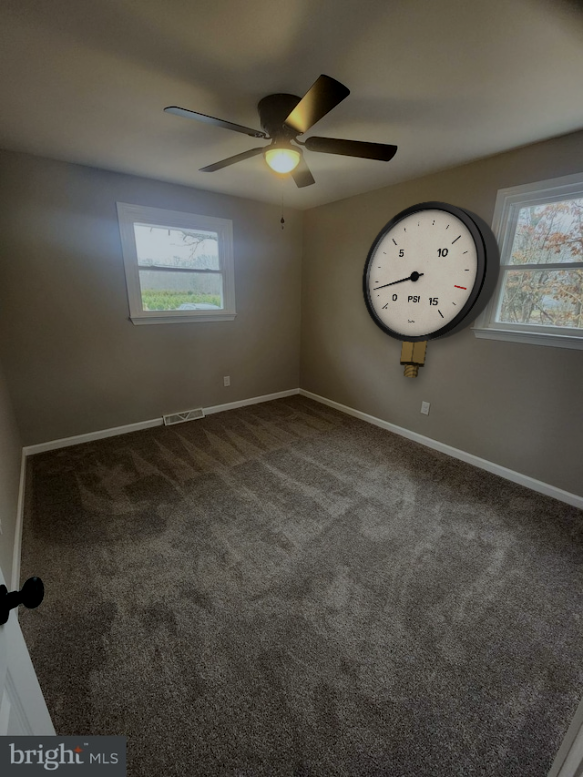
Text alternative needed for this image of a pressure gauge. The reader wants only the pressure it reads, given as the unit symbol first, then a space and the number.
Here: psi 1.5
